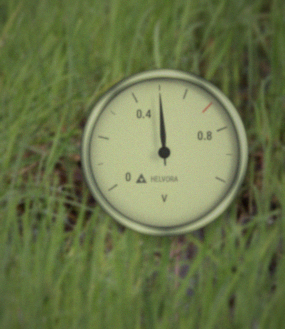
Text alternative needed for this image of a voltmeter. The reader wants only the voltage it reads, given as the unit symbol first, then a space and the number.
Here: V 0.5
